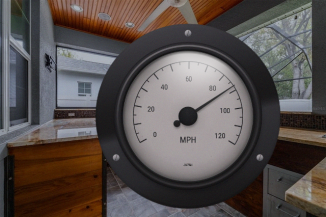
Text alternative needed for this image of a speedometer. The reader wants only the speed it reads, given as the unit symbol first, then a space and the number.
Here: mph 87.5
